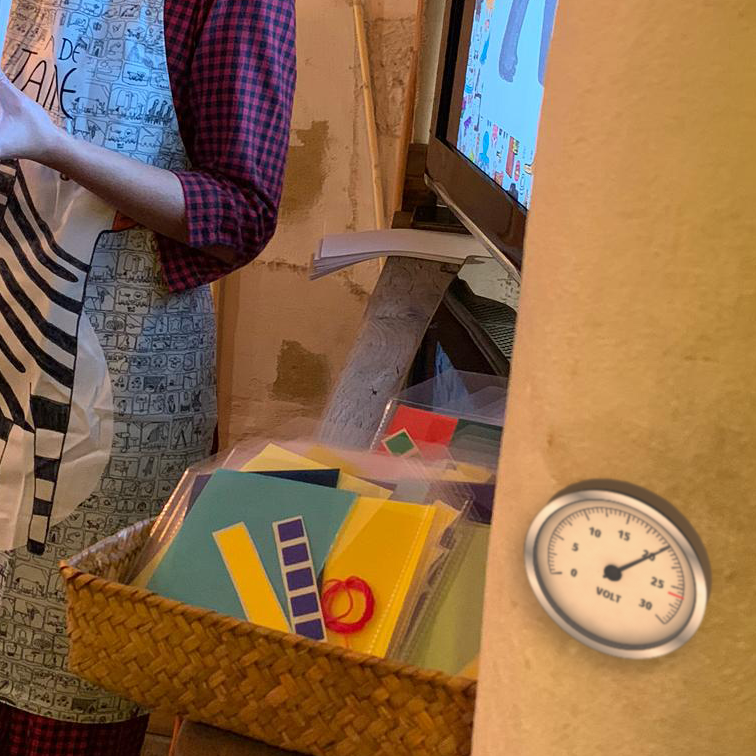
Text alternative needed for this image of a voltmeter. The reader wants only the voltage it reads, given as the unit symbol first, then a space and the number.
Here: V 20
